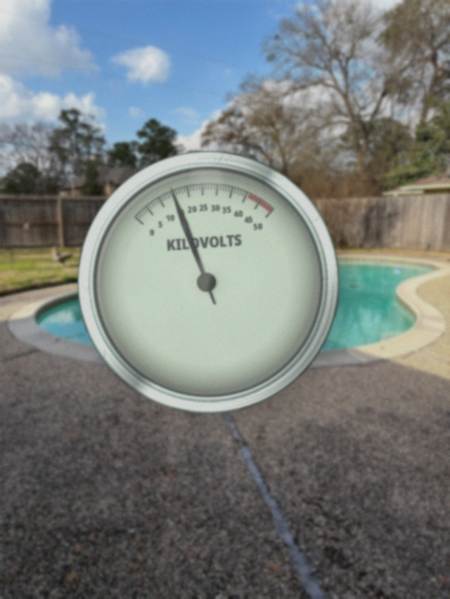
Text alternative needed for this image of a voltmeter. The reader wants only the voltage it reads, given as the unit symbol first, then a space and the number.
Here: kV 15
